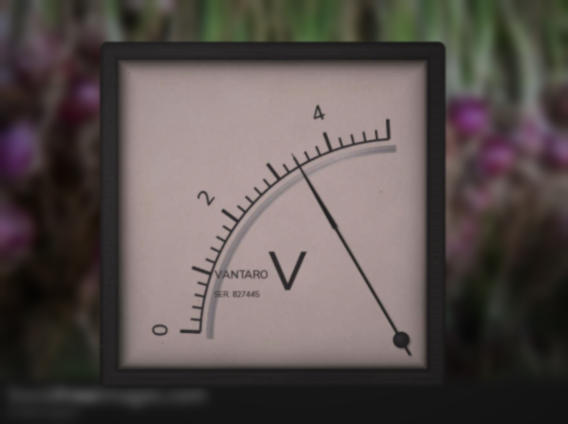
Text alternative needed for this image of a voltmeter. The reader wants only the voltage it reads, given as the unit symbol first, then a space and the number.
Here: V 3.4
